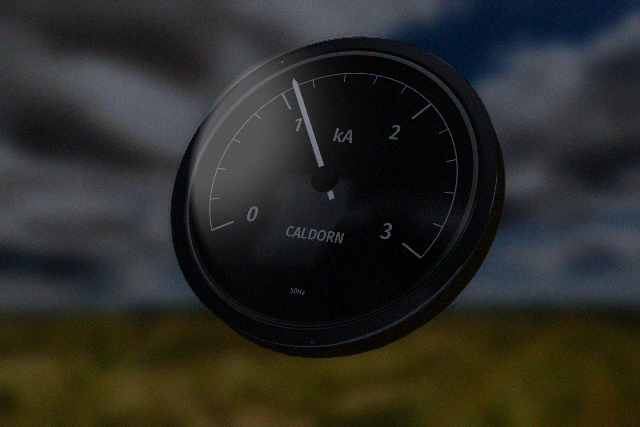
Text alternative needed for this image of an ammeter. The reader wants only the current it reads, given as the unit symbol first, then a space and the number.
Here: kA 1.1
